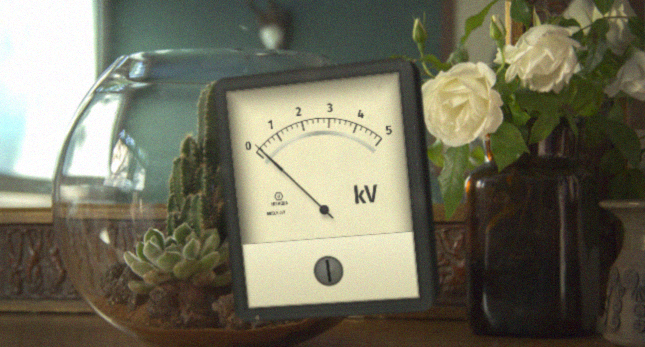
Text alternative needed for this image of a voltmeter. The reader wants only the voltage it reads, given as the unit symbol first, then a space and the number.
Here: kV 0.2
